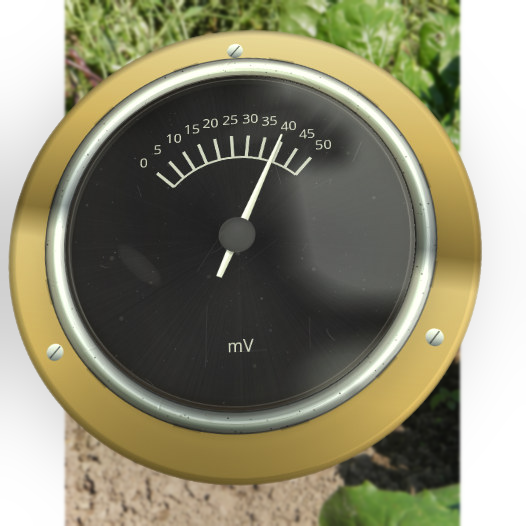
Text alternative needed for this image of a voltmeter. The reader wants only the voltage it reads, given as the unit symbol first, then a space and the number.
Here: mV 40
